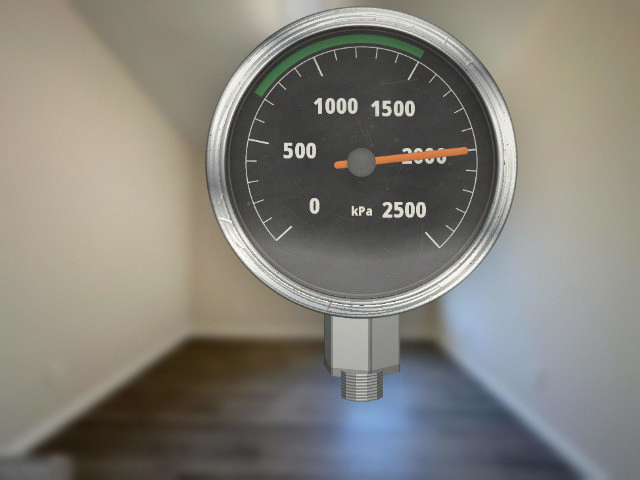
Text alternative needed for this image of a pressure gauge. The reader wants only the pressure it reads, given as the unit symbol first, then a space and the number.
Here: kPa 2000
